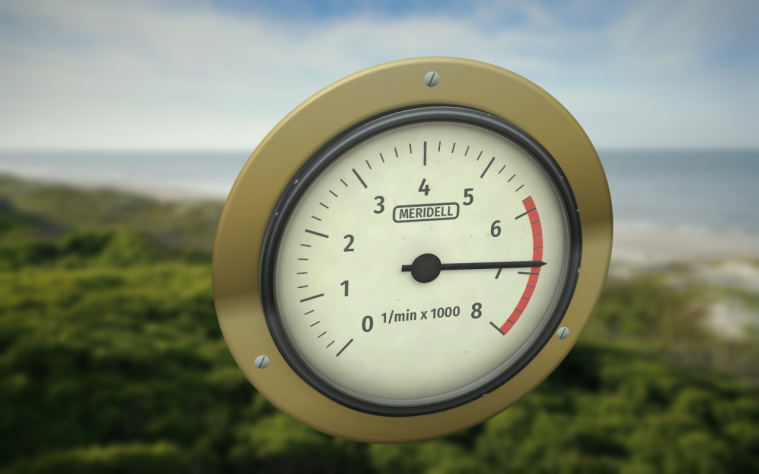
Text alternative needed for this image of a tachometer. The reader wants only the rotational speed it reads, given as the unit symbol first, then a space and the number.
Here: rpm 6800
